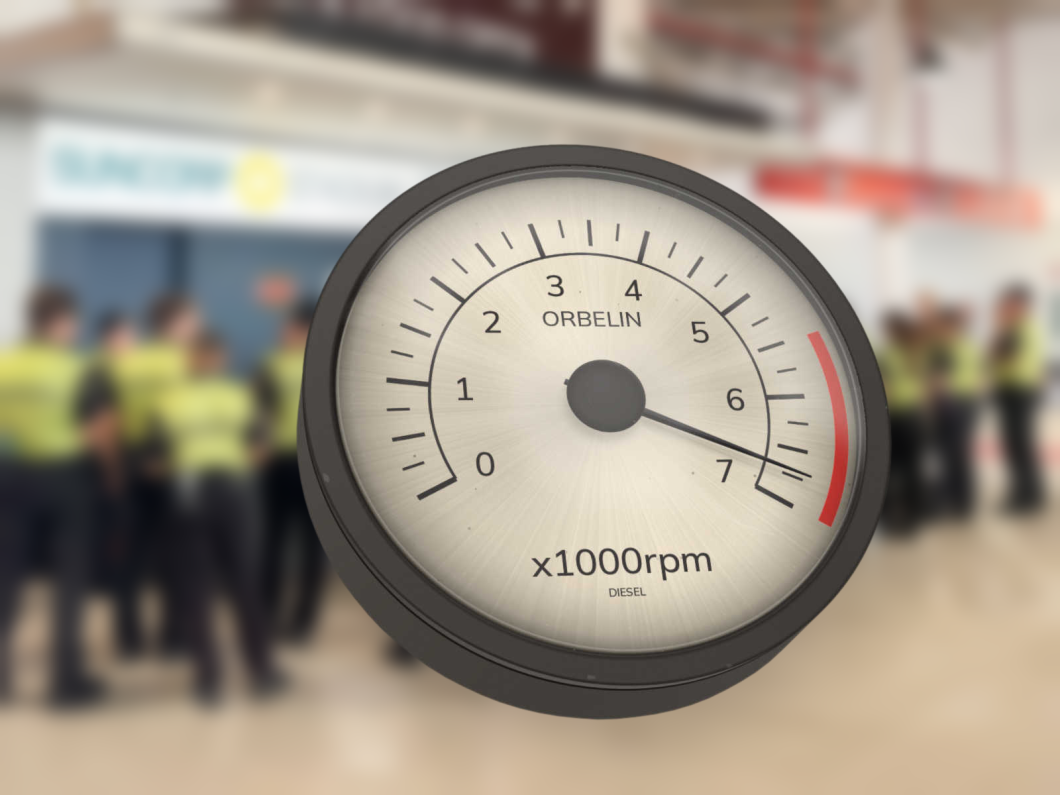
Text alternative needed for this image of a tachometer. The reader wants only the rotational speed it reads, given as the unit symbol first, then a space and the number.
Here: rpm 6750
